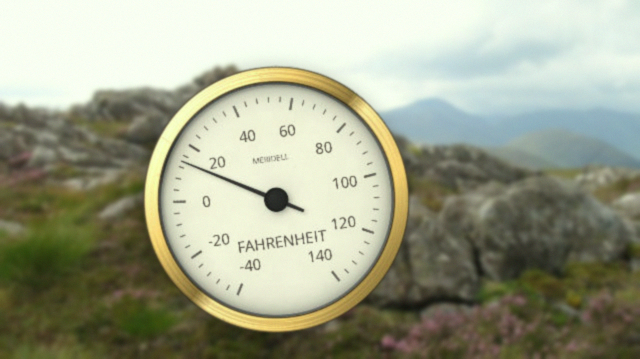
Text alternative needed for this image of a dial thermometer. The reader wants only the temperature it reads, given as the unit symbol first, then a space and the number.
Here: °F 14
